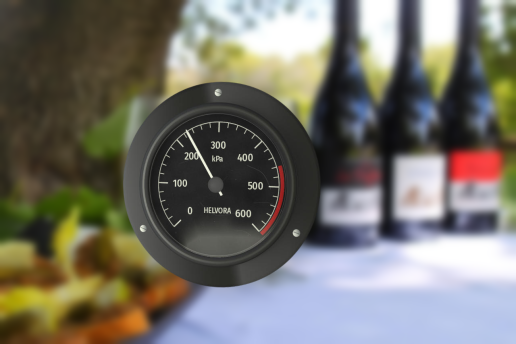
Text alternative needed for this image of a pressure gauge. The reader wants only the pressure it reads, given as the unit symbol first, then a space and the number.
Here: kPa 230
